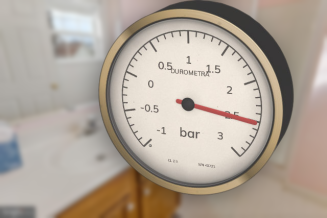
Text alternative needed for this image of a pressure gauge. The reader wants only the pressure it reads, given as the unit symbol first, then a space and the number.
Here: bar 2.5
